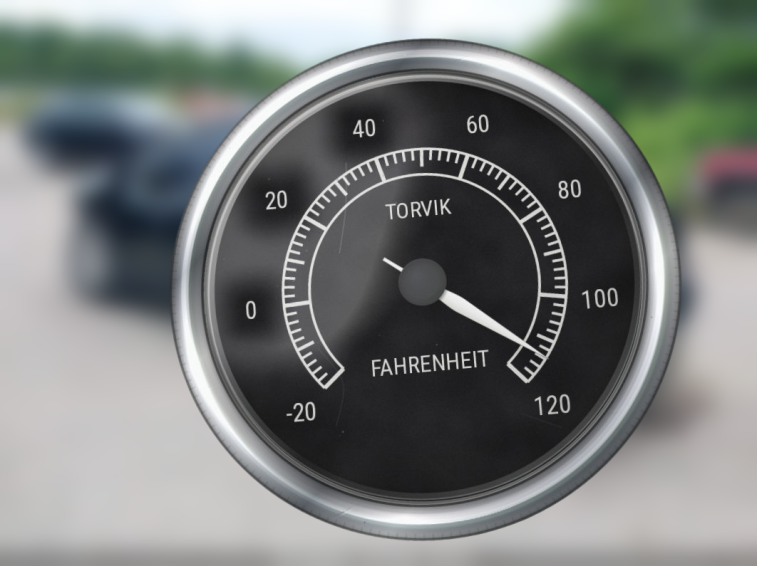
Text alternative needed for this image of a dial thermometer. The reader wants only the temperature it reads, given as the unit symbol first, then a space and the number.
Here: °F 114
